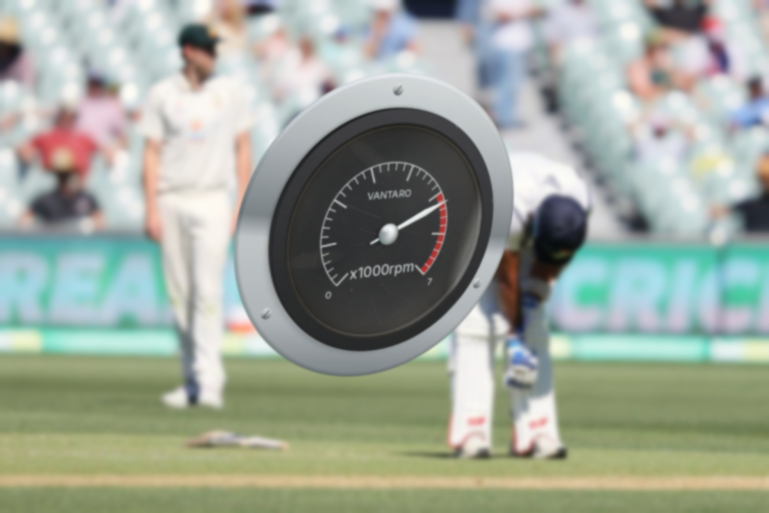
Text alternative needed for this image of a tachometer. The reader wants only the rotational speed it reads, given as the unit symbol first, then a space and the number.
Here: rpm 5200
